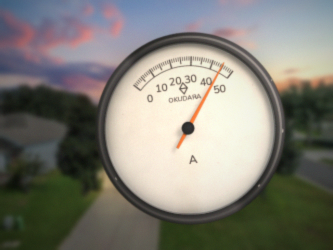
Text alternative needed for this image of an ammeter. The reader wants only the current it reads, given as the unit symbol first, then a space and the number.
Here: A 45
